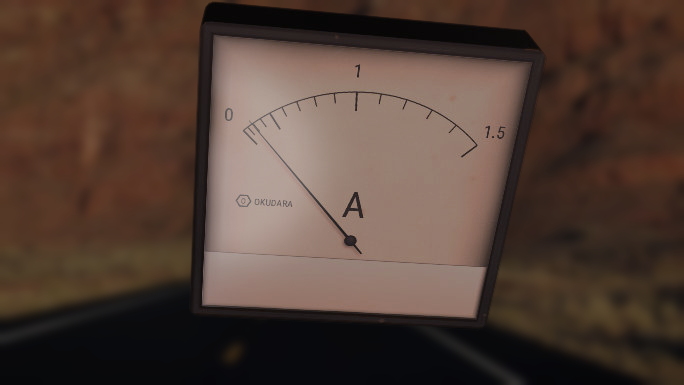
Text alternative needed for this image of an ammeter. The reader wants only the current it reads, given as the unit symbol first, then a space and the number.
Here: A 0.3
